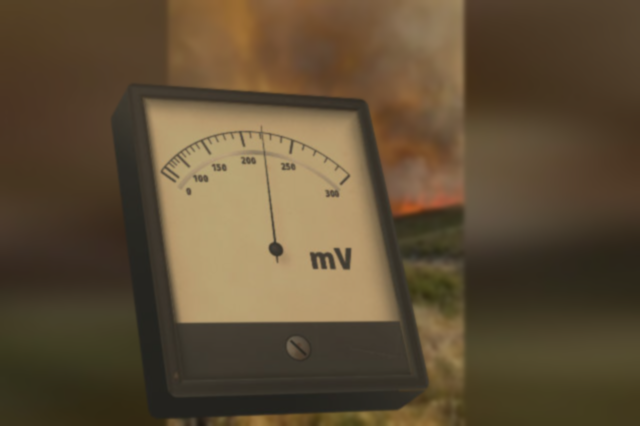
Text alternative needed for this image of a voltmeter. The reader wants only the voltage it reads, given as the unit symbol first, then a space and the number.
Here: mV 220
